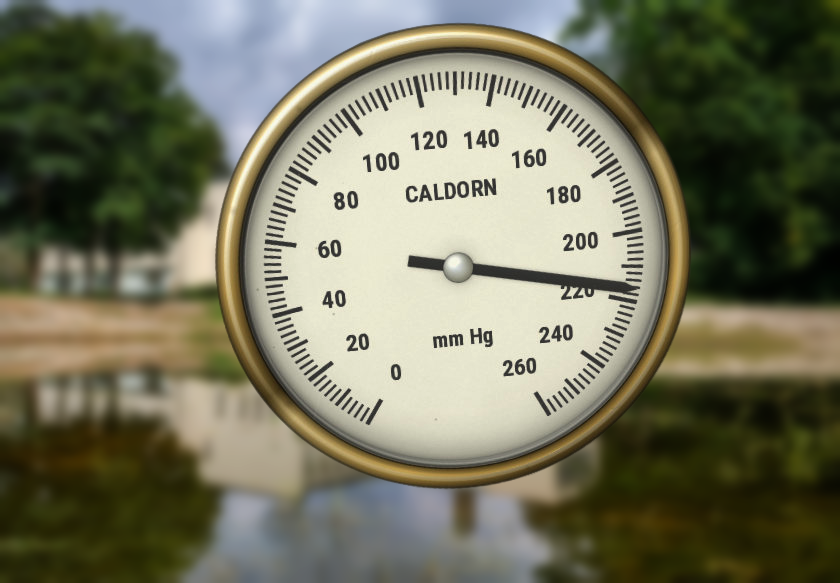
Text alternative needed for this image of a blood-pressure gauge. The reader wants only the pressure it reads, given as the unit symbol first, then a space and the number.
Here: mmHg 216
